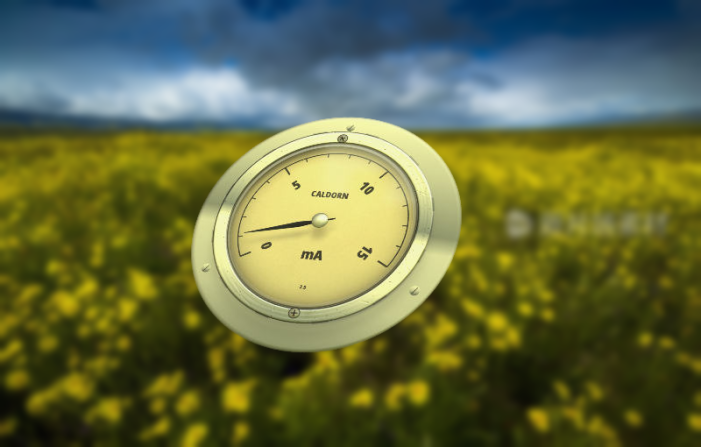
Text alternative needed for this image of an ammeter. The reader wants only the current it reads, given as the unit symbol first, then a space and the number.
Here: mA 1
